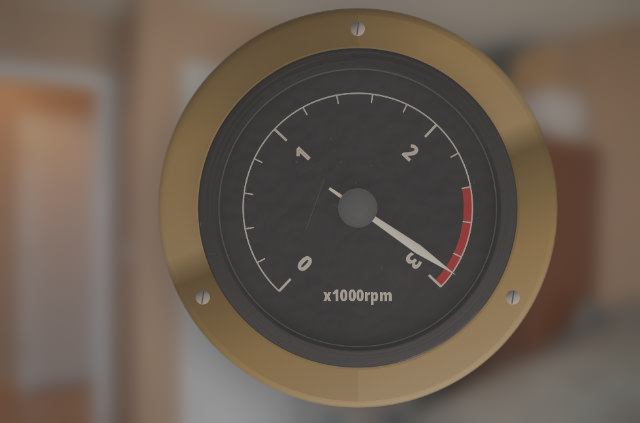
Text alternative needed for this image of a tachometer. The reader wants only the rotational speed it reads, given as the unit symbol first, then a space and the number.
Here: rpm 2900
